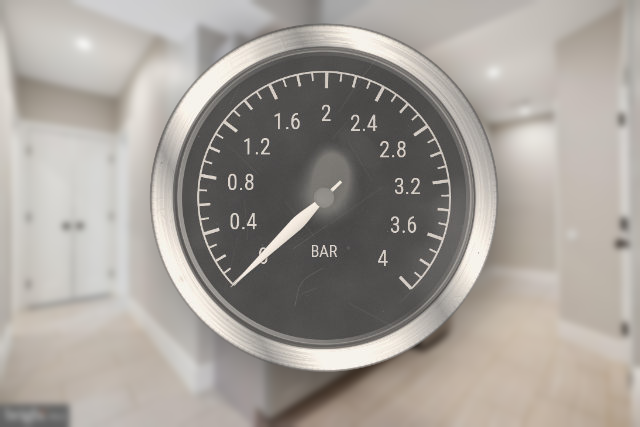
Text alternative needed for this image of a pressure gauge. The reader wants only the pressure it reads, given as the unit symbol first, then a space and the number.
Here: bar 0
